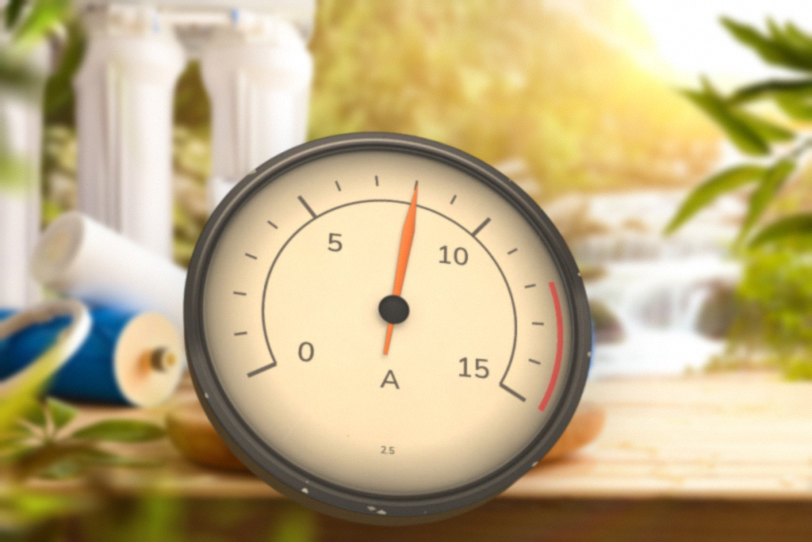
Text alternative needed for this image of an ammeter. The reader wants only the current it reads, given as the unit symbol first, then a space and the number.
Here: A 8
